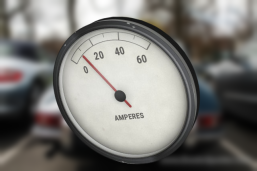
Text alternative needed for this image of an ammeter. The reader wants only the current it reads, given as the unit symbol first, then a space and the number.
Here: A 10
